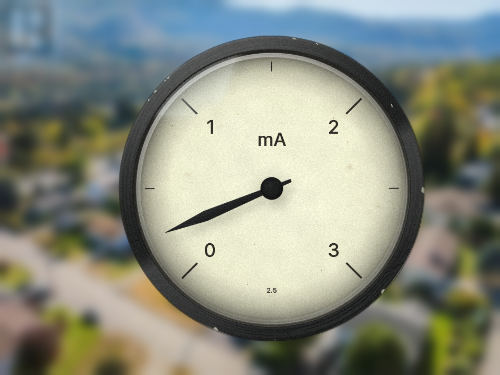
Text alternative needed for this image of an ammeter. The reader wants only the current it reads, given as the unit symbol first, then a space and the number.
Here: mA 0.25
